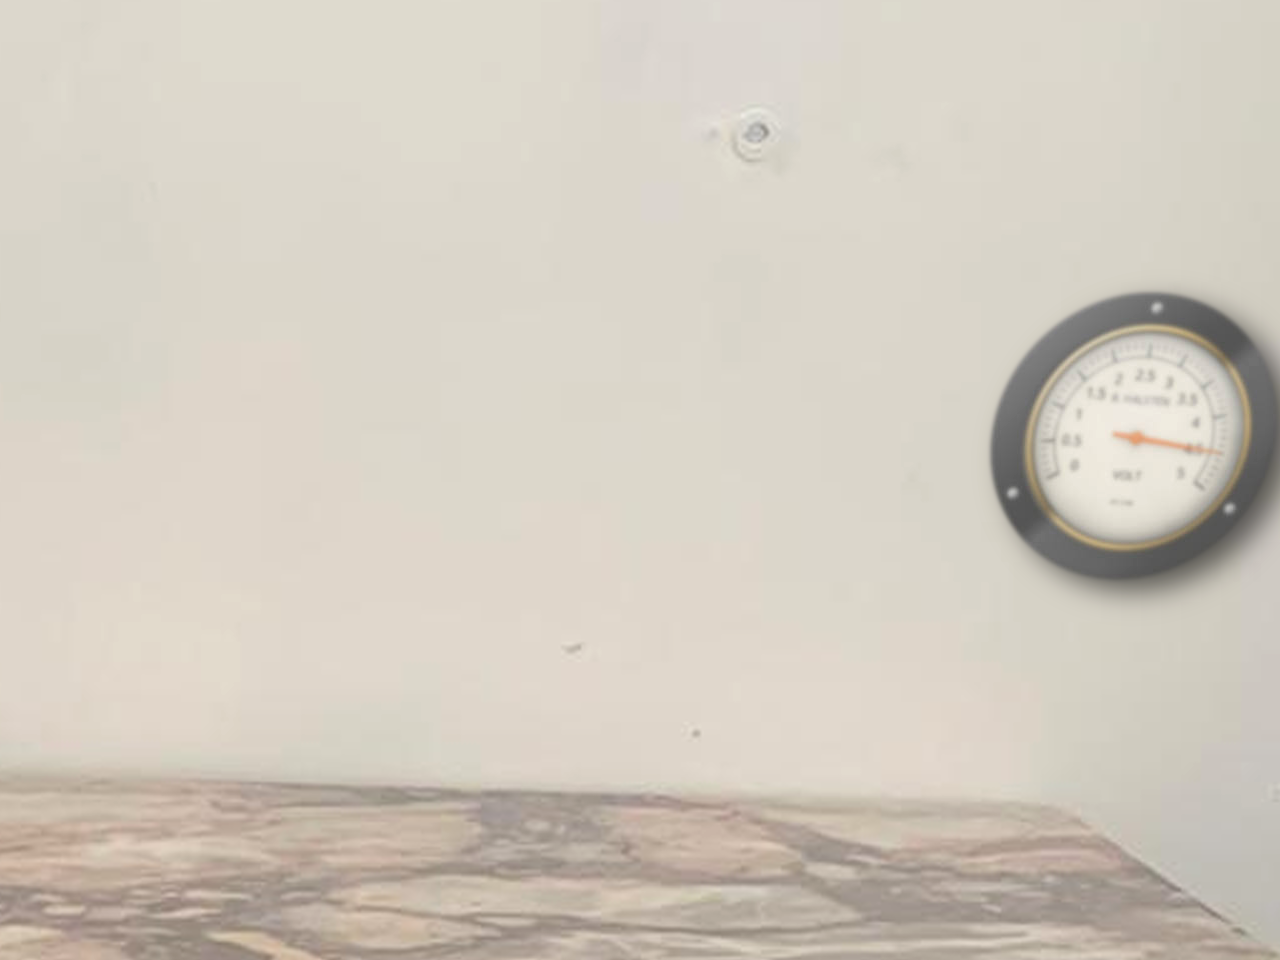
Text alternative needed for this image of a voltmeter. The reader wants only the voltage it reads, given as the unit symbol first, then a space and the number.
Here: V 4.5
